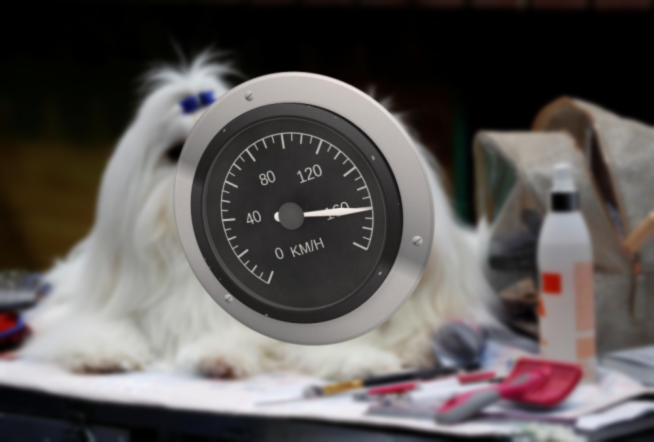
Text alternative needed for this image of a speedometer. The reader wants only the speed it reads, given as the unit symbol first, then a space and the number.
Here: km/h 160
